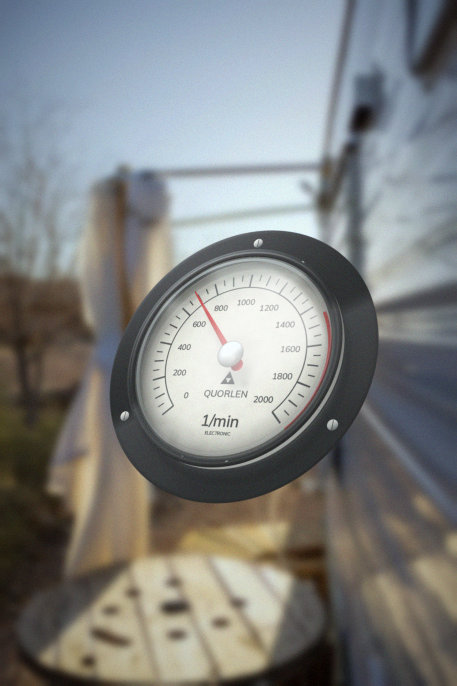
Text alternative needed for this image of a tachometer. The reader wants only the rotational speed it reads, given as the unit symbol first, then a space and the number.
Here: rpm 700
